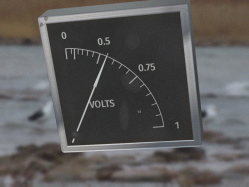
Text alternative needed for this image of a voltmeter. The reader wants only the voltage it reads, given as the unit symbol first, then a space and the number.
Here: V 0.55
